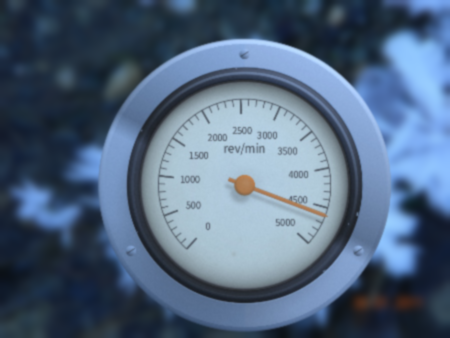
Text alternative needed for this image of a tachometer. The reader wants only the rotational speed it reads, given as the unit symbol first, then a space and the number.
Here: rpm 4600
